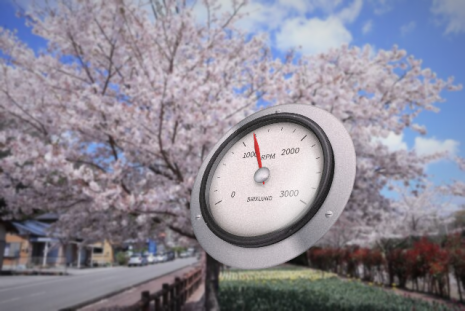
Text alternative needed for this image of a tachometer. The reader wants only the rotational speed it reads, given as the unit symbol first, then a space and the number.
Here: rpm 1200
